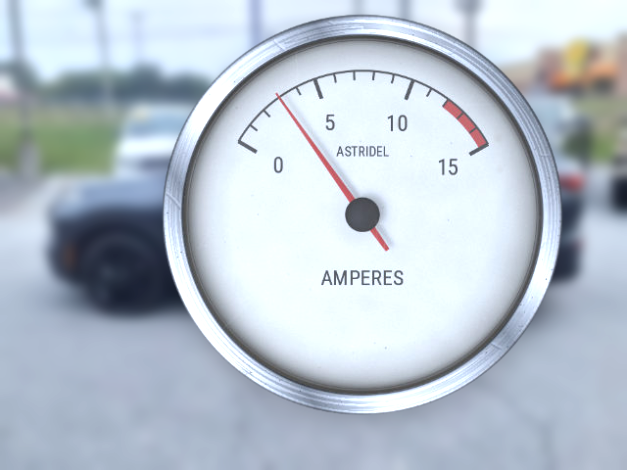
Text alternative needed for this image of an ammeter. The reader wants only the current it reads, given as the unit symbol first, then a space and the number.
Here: A 3
